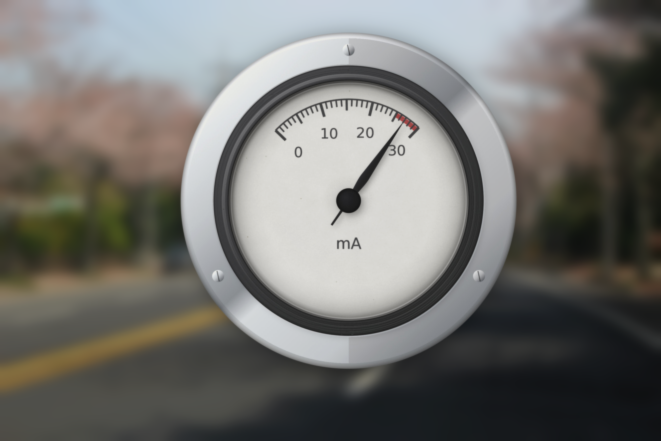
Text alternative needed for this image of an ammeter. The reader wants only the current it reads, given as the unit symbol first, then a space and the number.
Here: mA 27
